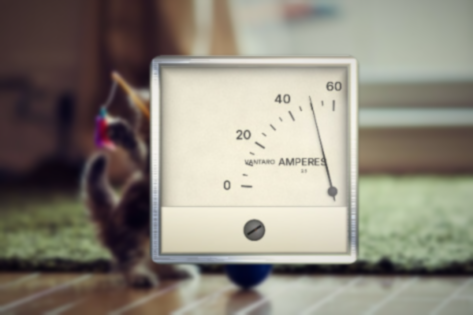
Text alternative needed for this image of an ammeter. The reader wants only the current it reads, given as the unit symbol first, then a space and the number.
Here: A 50
